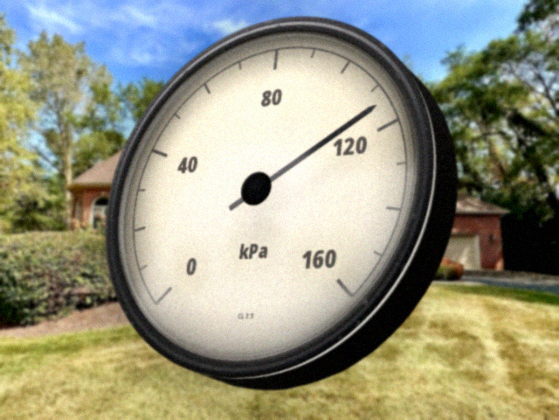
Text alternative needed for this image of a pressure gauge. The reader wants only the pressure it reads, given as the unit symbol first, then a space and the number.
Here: kPa 115
